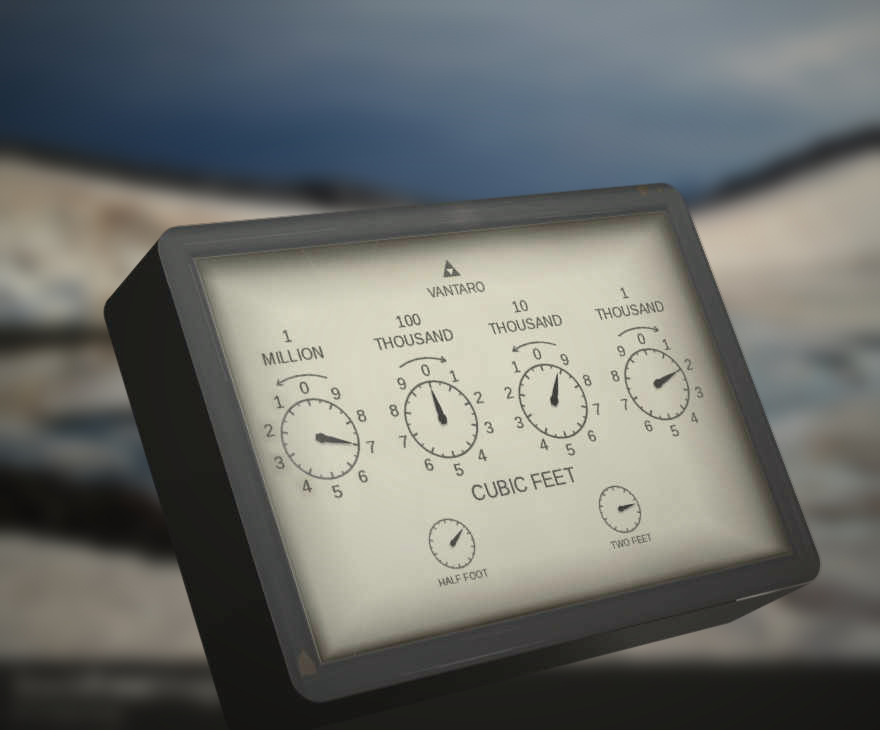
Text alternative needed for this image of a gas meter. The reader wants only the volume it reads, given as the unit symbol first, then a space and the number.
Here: ft³ 699200
